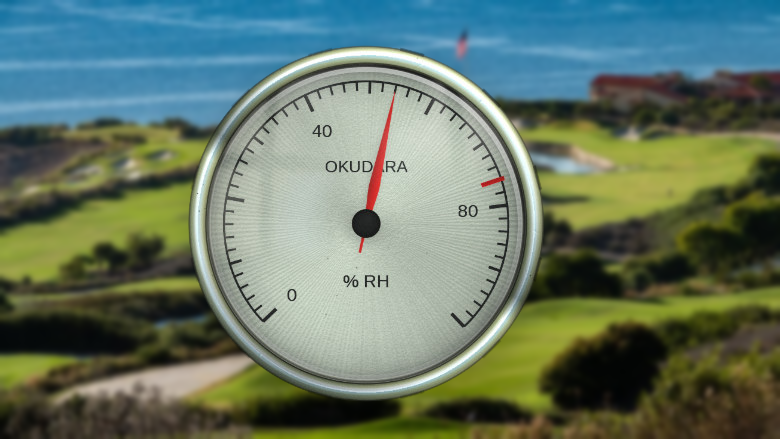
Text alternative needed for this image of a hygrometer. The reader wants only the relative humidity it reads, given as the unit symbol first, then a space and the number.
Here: % 54
